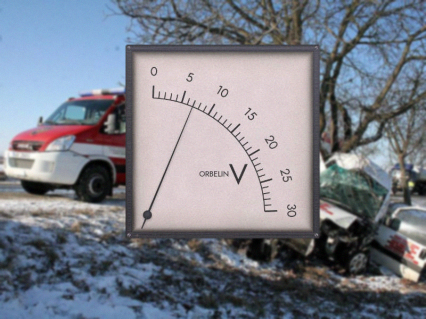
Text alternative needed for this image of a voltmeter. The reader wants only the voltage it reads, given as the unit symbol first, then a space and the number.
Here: V 7
